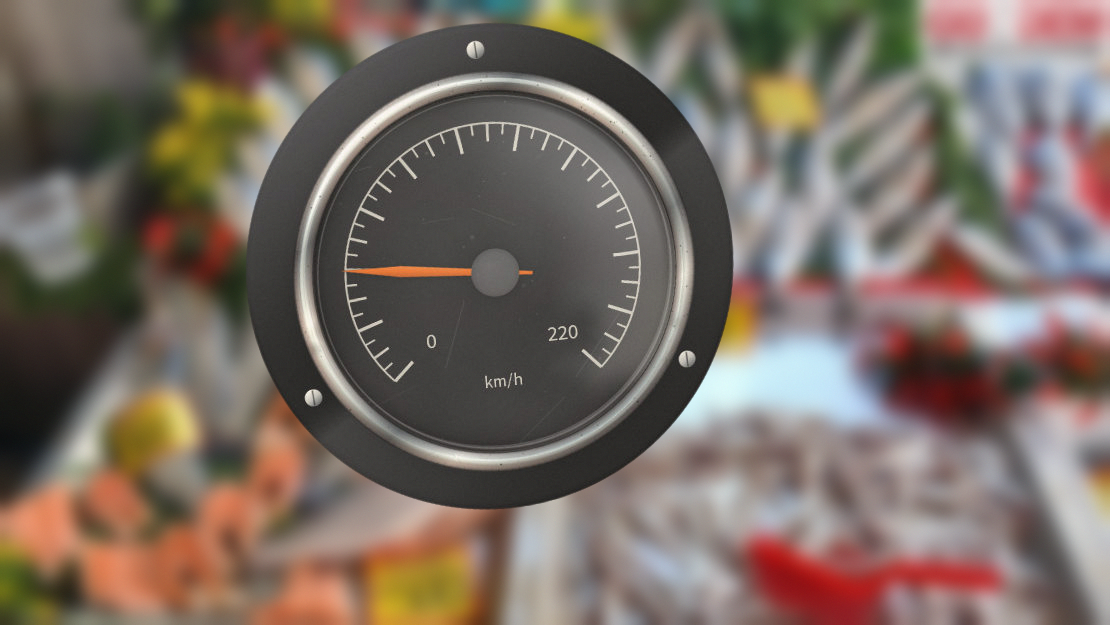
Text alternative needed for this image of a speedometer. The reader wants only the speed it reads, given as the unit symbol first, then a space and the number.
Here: km/h 40
